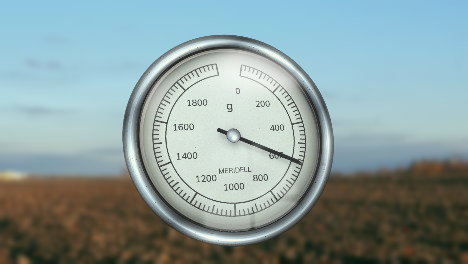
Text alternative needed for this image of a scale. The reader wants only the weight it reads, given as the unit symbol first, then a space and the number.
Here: g 600
